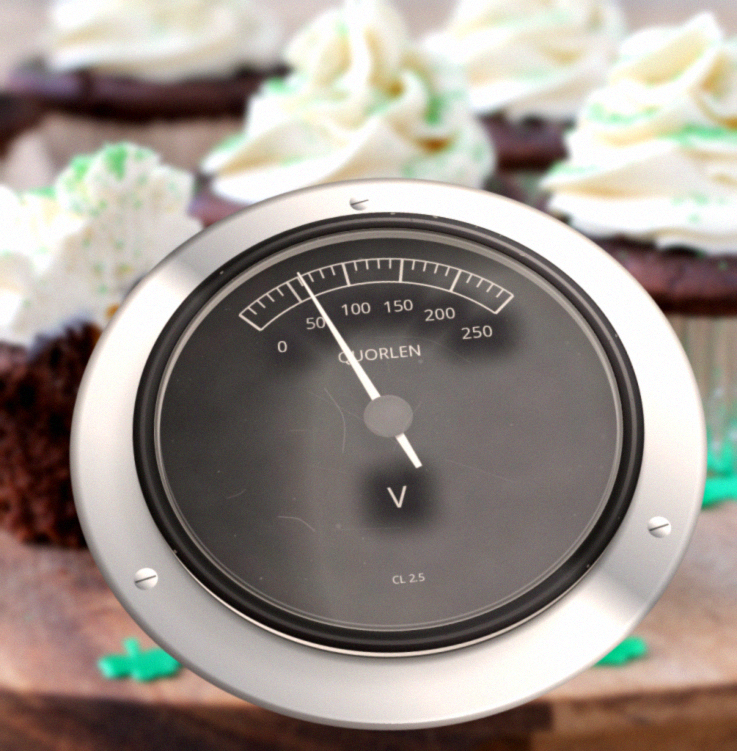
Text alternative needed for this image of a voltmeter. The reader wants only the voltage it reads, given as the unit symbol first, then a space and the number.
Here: V 60
